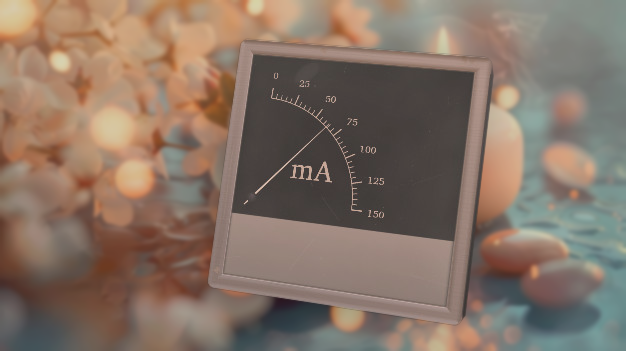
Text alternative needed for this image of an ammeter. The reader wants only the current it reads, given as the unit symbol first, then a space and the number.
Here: mA 65
